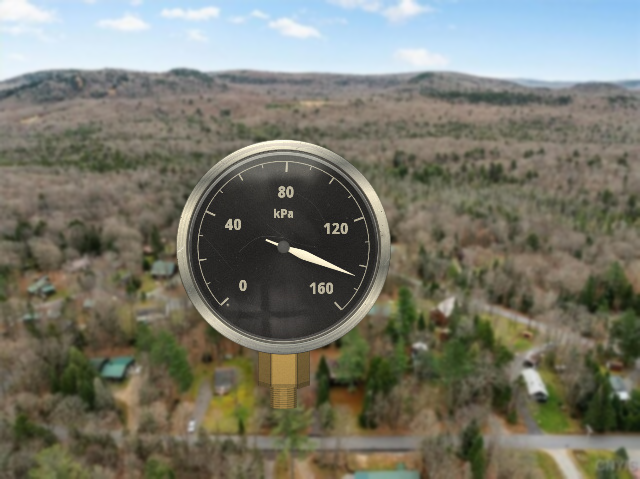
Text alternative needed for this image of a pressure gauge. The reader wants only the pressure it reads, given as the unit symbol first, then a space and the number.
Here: kPa 145
